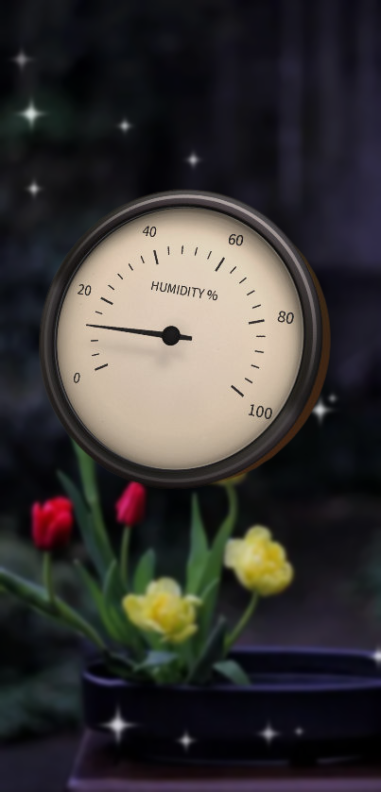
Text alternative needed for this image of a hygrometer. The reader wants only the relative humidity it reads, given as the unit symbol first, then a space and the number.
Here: % 12
